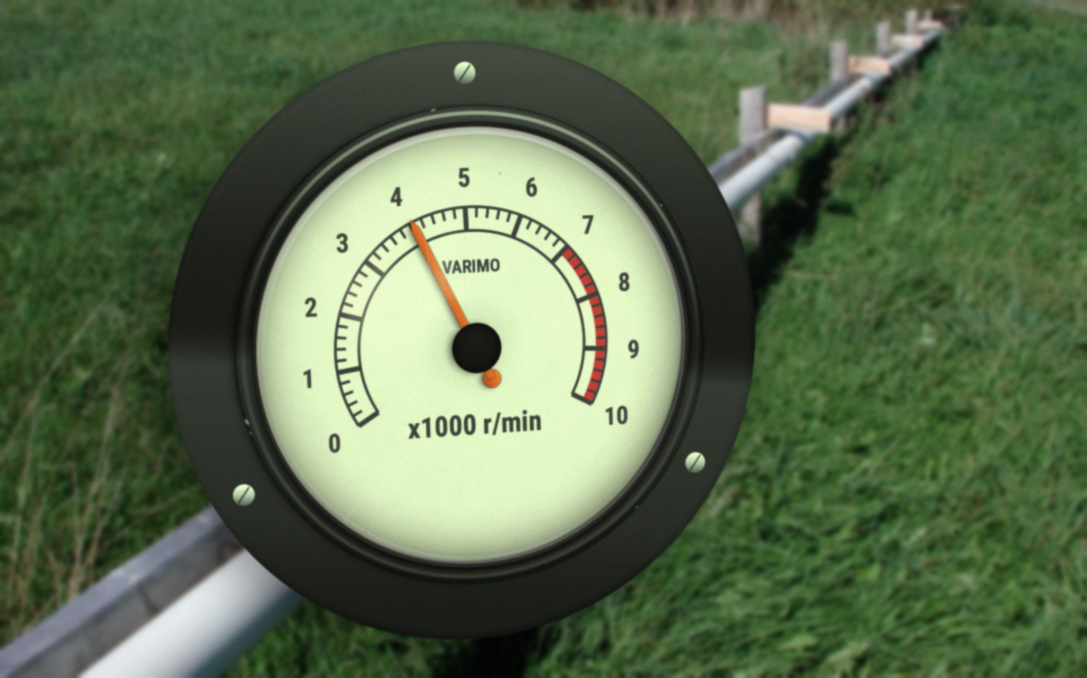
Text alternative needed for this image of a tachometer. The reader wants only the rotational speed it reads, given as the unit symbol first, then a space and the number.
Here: rpm 4000
